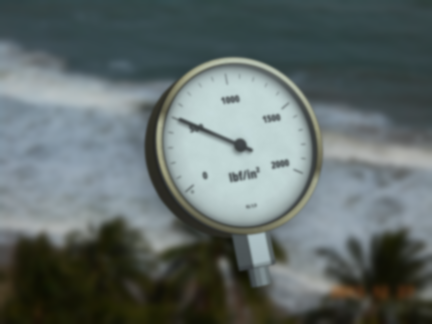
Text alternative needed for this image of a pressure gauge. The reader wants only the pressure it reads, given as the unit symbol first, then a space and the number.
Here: psi 500
